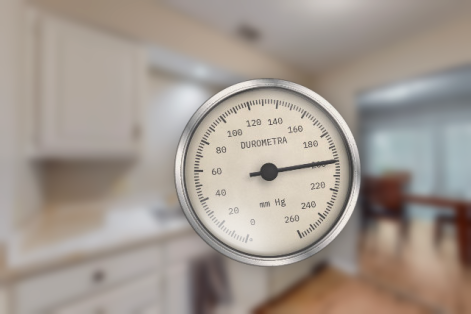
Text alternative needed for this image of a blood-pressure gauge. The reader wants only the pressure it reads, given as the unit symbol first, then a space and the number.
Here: mmHg 200
